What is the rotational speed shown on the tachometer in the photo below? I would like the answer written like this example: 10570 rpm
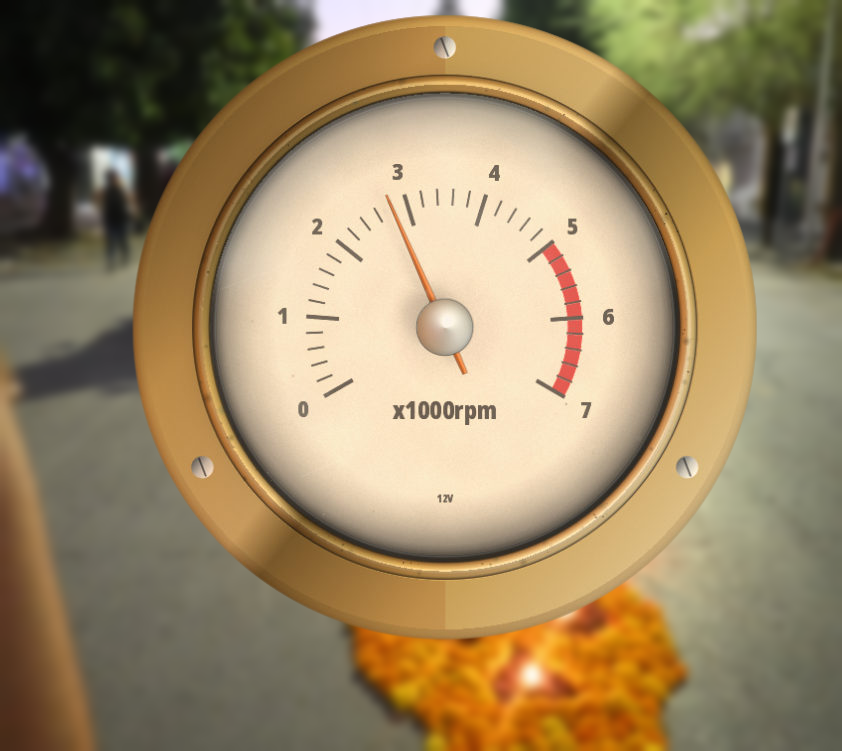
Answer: 2800 rpm
